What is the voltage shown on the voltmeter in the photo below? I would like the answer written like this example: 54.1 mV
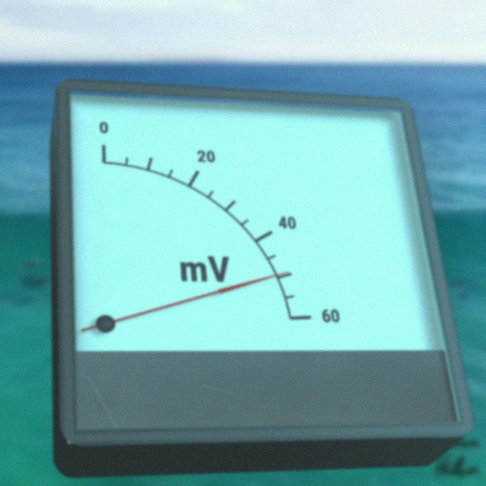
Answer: 50 mV
